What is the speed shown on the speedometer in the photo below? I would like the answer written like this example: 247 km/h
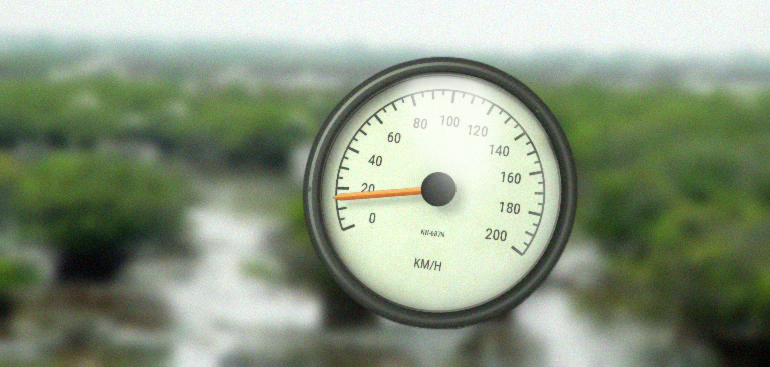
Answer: 15 km/h
